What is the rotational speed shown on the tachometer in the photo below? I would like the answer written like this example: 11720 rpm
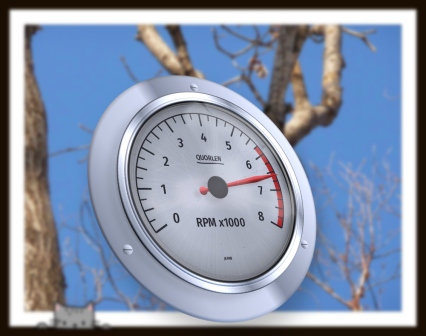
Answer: 6625 rpm
